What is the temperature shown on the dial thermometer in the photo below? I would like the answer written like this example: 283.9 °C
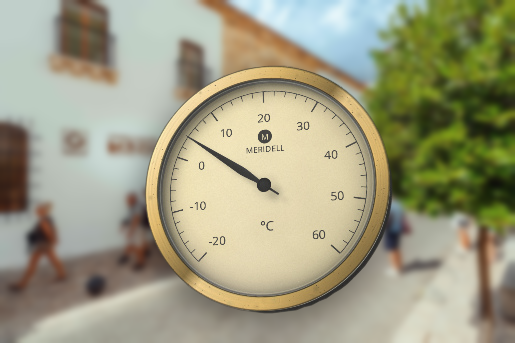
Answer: 4 °C
